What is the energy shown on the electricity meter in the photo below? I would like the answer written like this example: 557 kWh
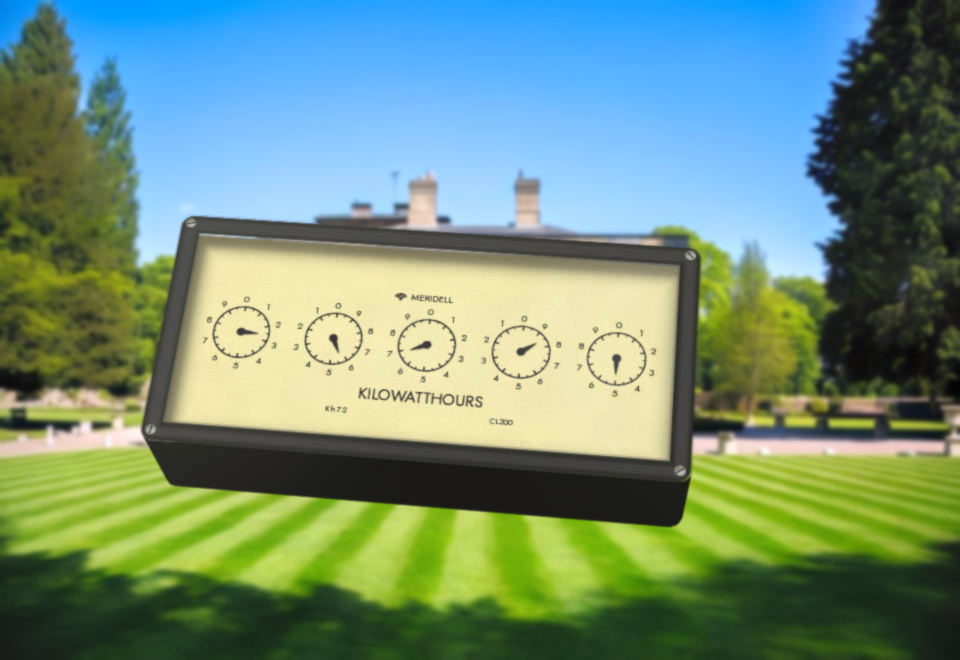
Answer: 25685 kWh
